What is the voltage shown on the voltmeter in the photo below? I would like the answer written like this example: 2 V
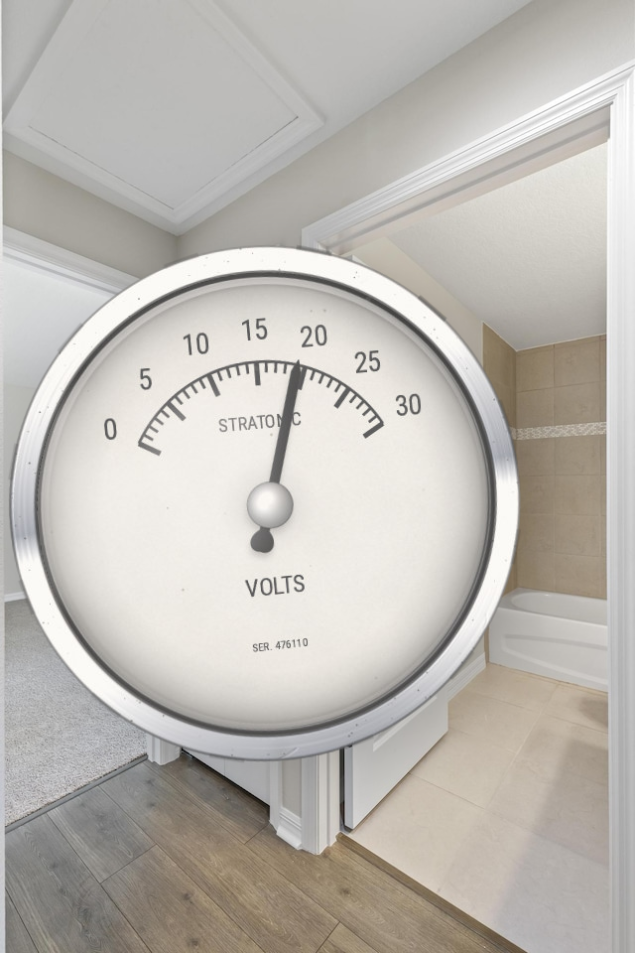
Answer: 19 V
